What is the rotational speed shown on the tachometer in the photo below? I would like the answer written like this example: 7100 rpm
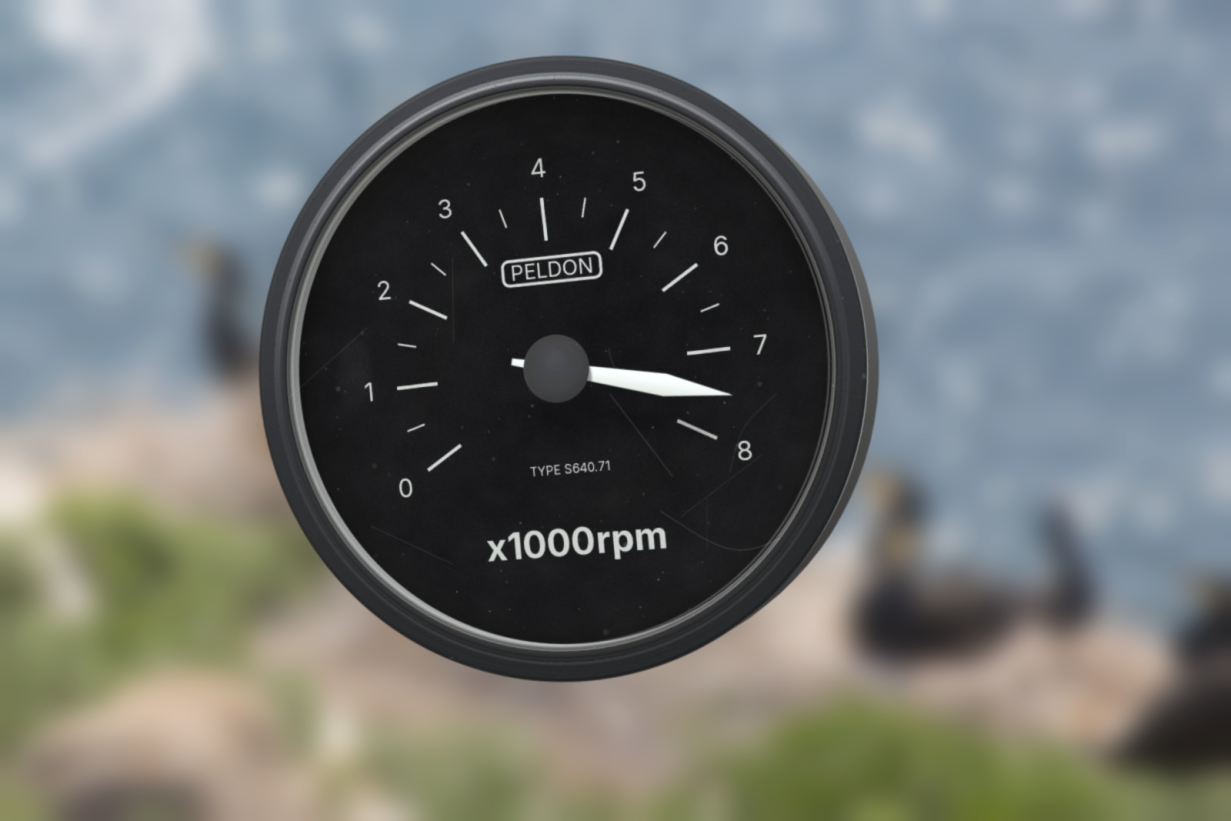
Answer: 7500 rpm
